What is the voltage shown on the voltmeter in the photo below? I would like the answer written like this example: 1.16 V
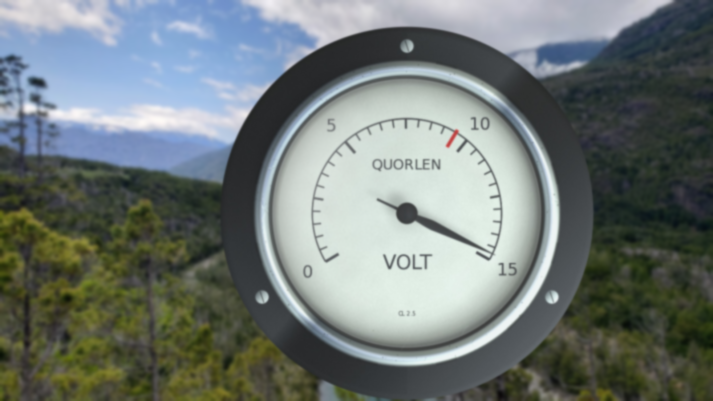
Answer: 14.75 V
